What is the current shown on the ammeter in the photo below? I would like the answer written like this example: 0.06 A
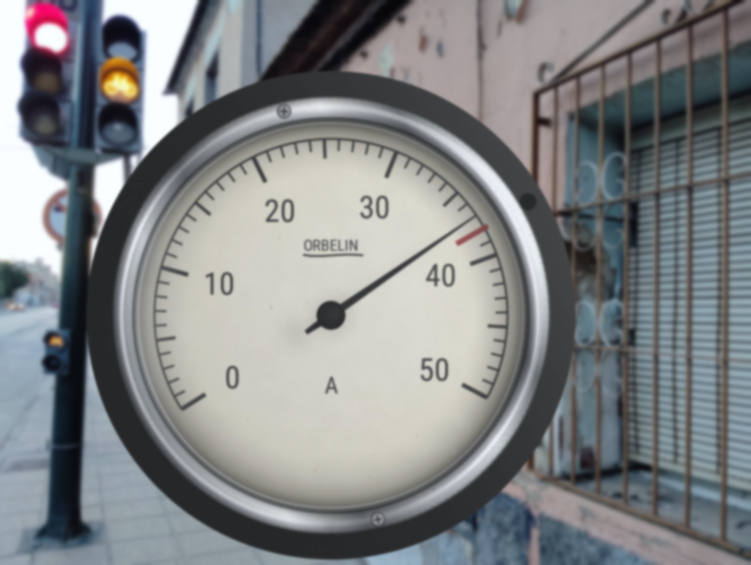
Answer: 37 A
